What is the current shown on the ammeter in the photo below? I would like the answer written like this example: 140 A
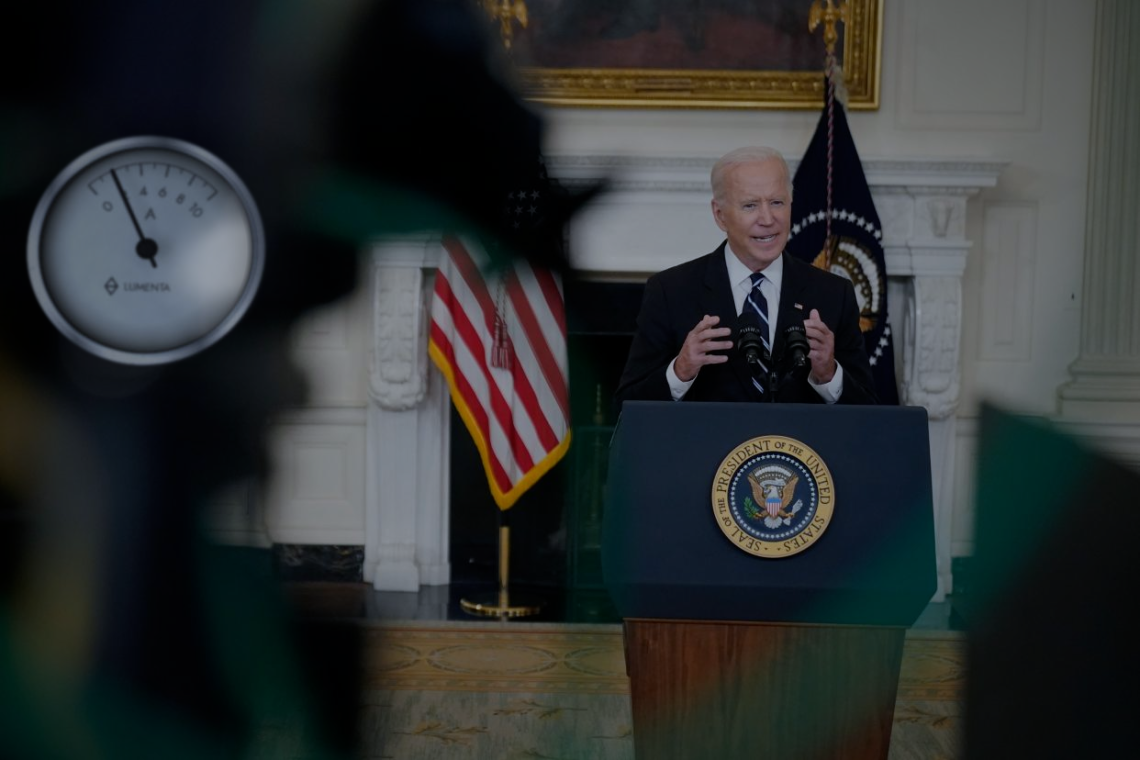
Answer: 2 A
